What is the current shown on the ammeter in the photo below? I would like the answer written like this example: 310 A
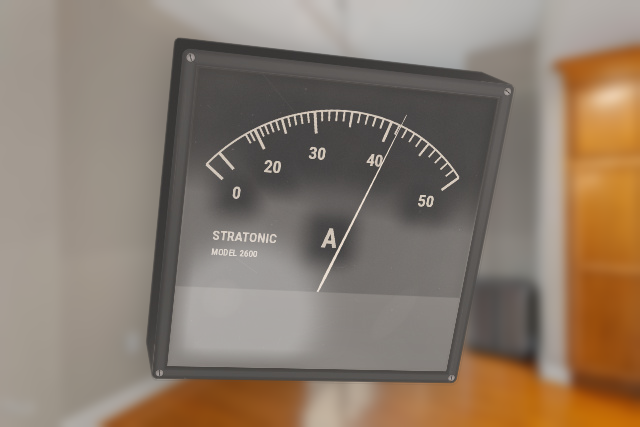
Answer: 41 A
